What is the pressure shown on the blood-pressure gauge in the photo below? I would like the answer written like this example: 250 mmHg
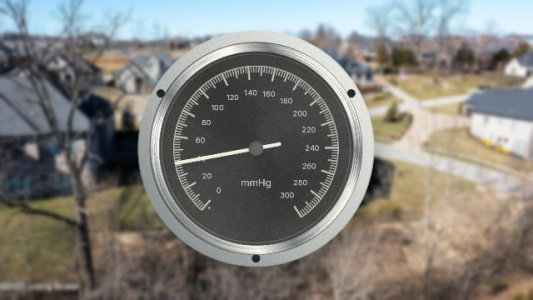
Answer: 40 mmHg
